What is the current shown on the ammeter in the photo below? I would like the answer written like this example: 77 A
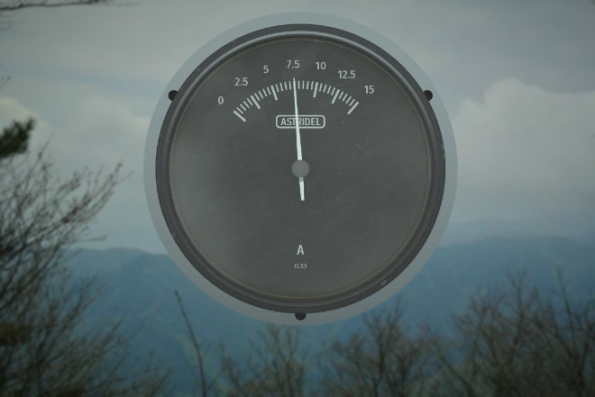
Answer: 7.5 A
